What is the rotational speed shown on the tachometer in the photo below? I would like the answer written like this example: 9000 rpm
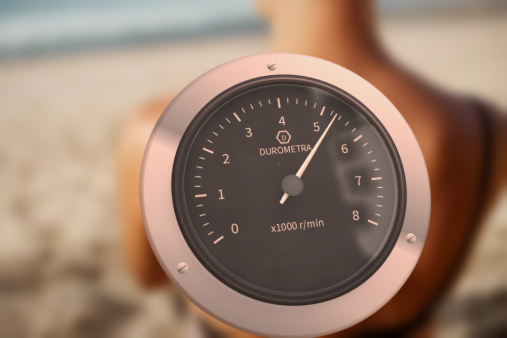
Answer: 5300 rpm
